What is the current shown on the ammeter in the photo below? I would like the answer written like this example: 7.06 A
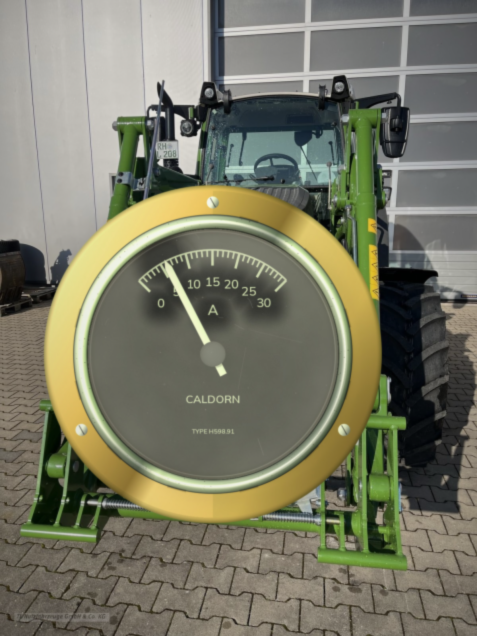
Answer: 6 A
